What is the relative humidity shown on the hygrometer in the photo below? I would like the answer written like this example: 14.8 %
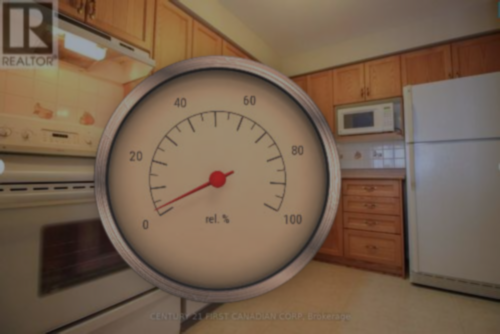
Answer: 2.5 %
